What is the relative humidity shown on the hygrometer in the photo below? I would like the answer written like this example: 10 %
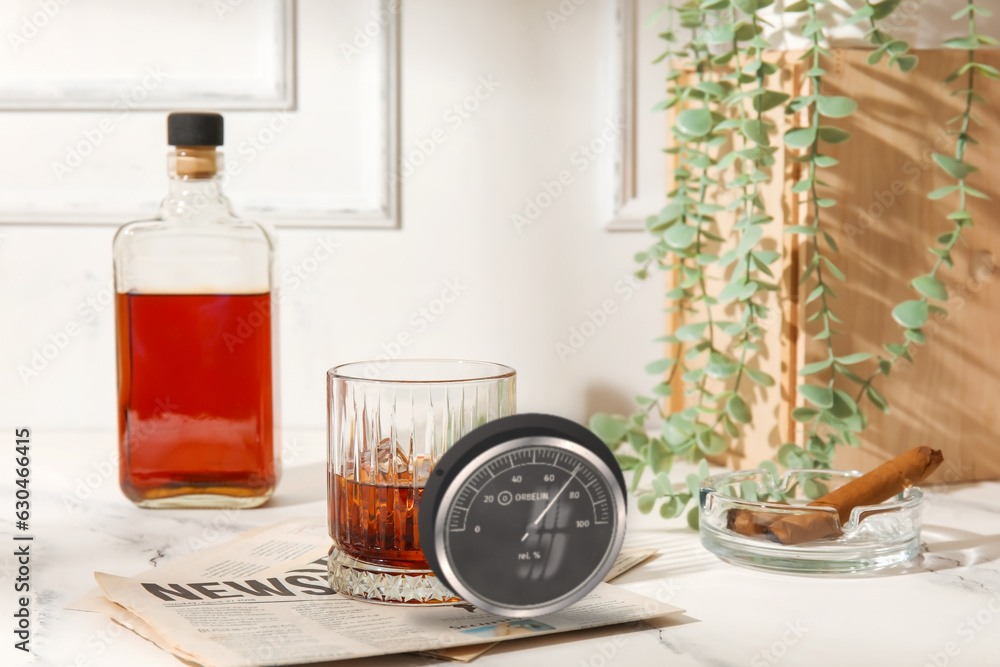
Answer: 70 %
